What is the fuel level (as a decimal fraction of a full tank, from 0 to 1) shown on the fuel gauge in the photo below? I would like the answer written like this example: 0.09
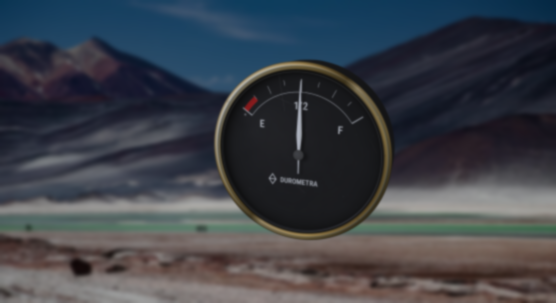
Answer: 0.5
